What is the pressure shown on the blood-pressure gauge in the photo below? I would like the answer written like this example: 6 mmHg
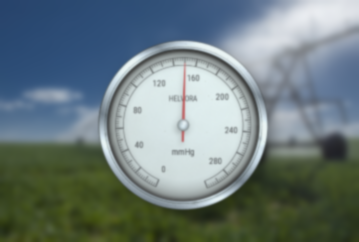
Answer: 150 mmHg
